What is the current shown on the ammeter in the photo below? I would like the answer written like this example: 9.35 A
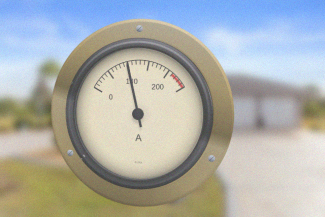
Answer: 100 A
